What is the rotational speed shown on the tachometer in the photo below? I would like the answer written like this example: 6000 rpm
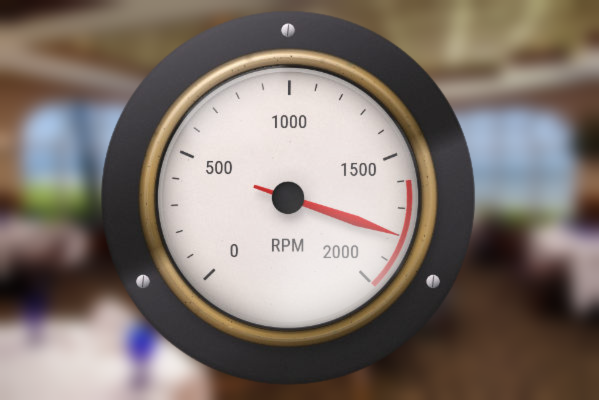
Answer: 1800 rpm
